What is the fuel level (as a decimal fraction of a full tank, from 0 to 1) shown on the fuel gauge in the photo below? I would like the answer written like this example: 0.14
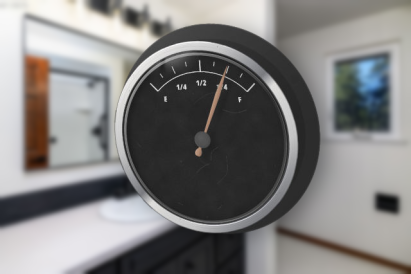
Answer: 0.75
